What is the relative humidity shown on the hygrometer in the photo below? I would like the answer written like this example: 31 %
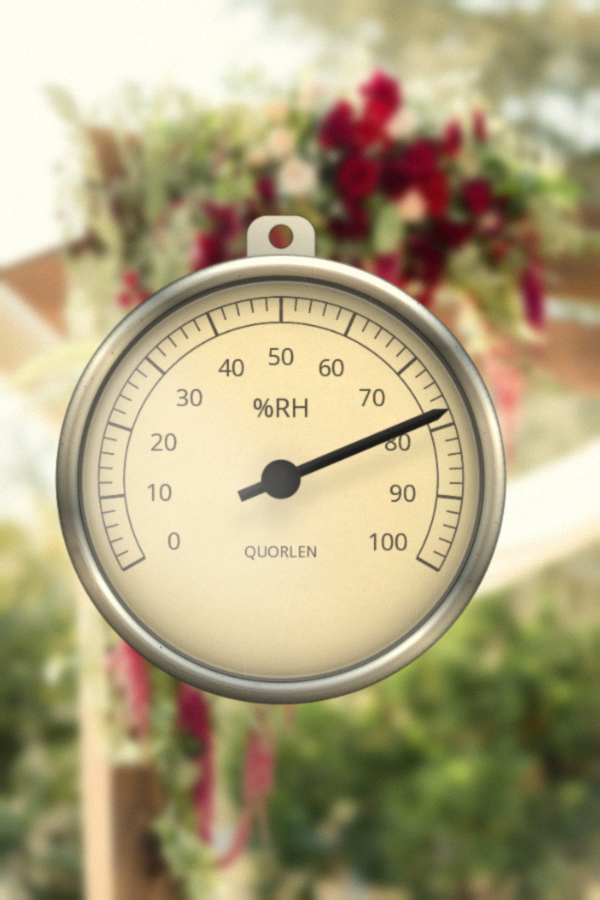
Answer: 78 %
